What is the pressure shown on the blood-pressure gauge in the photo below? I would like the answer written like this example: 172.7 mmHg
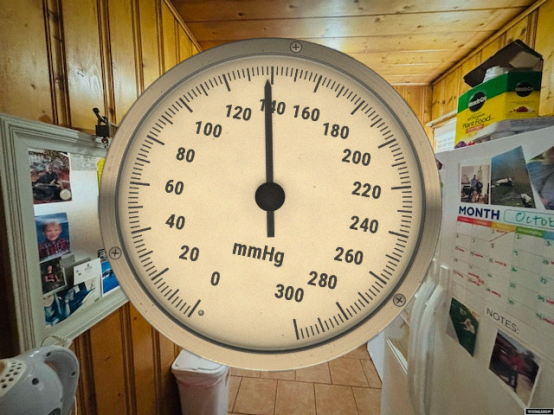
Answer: 138 mmHg
